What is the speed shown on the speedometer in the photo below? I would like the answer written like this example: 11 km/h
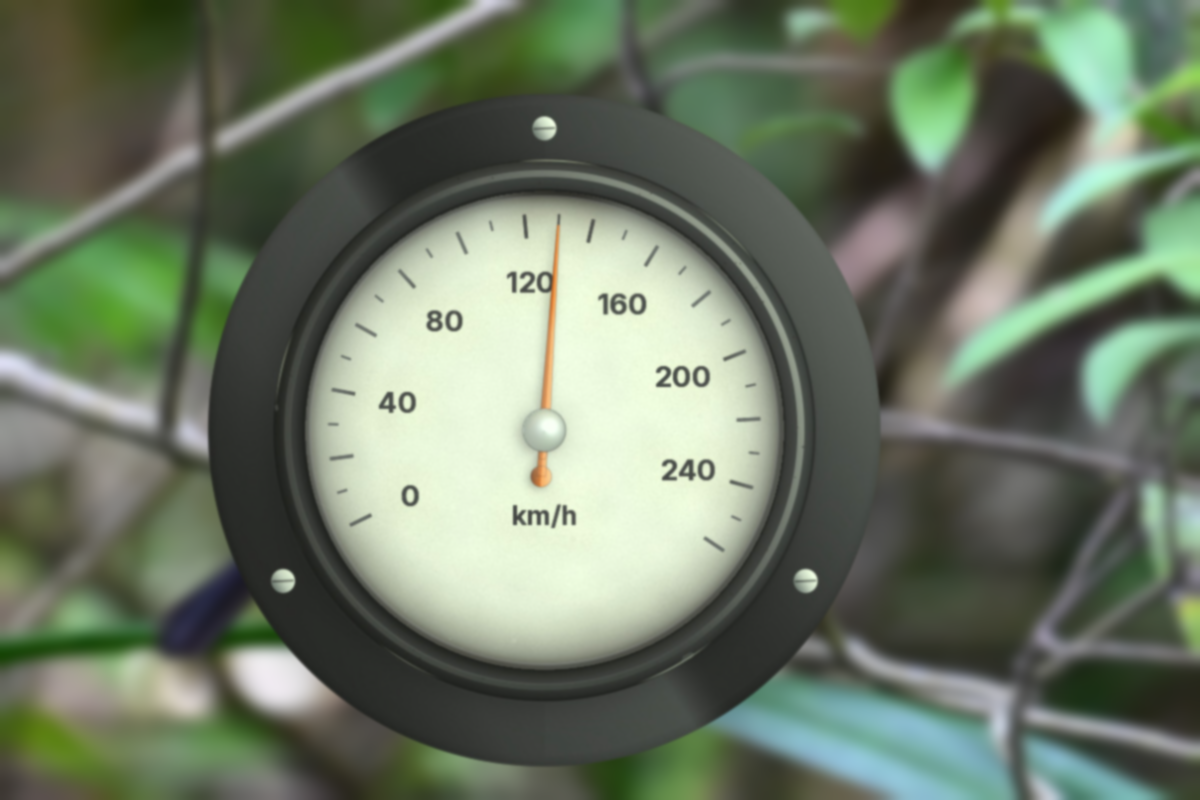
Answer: 130 km/h
